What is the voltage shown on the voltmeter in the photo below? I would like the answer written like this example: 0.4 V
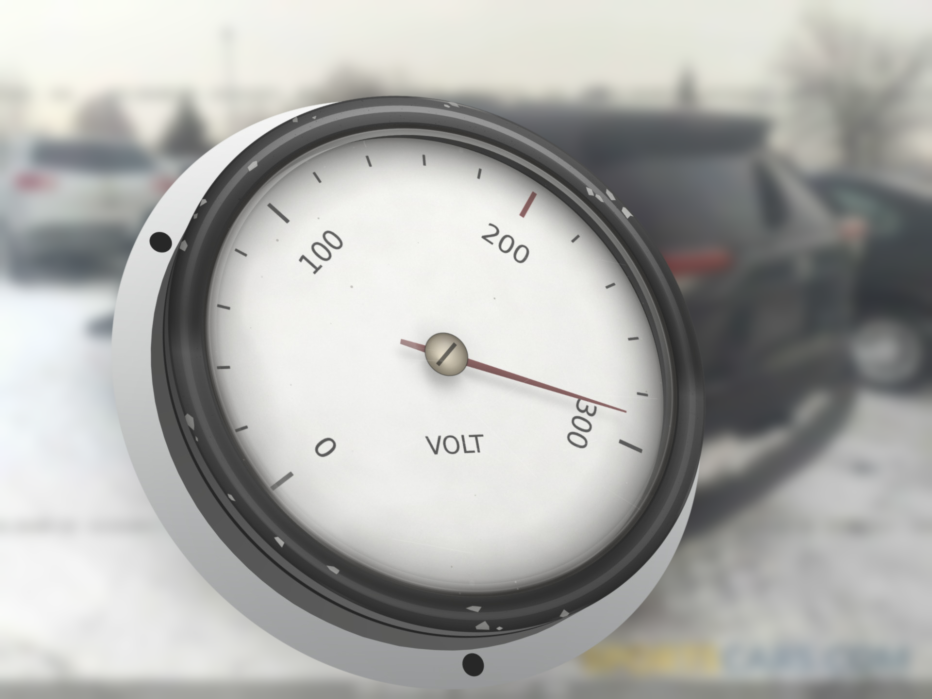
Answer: 290 V
